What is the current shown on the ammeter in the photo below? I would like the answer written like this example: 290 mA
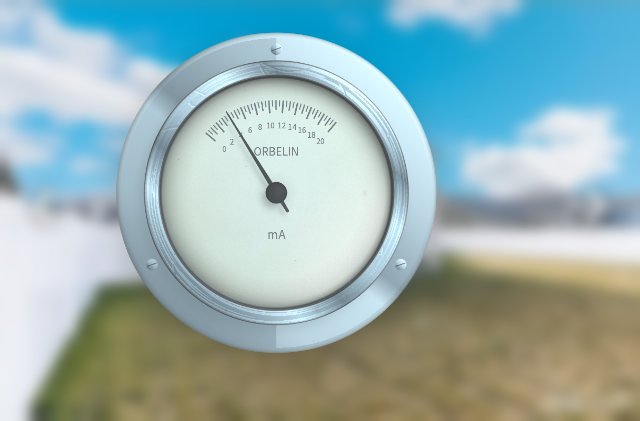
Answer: 4 mA
